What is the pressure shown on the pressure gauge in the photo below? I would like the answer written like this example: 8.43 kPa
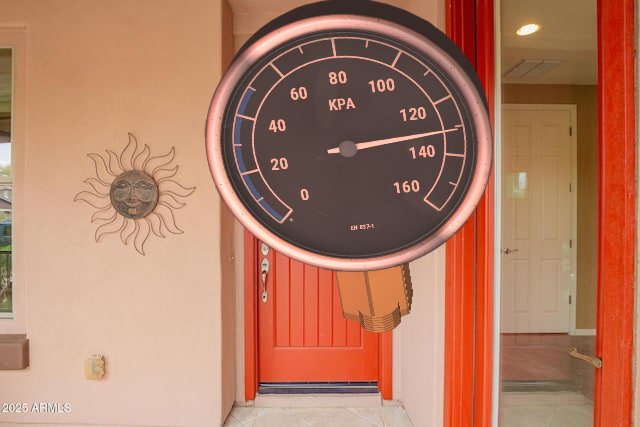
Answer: 130 kPa
